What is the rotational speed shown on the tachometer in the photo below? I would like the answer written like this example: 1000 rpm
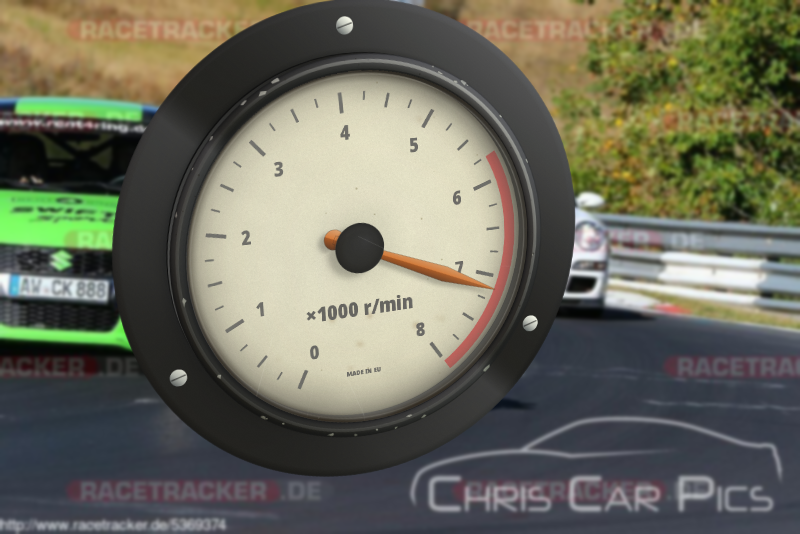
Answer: 7125 rpm
